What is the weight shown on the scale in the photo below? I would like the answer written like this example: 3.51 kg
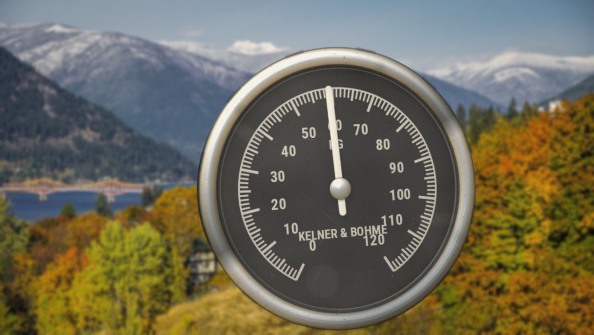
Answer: 59 kg
